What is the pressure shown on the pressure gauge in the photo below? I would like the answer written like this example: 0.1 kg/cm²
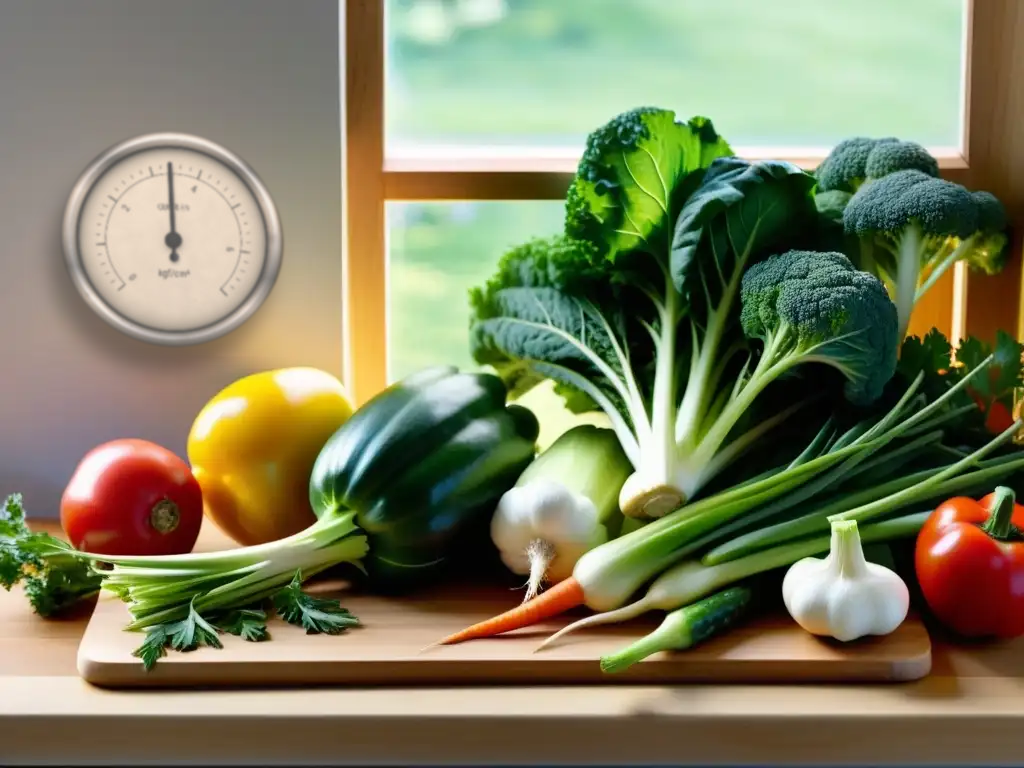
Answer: 3.4 kg/cm²
